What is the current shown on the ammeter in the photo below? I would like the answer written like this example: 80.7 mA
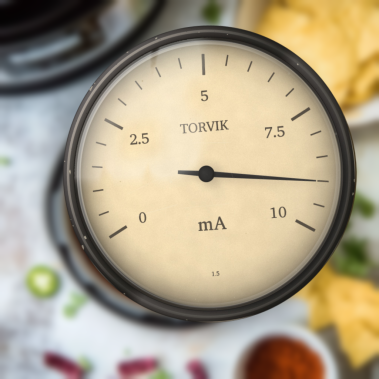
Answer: 9 mA
